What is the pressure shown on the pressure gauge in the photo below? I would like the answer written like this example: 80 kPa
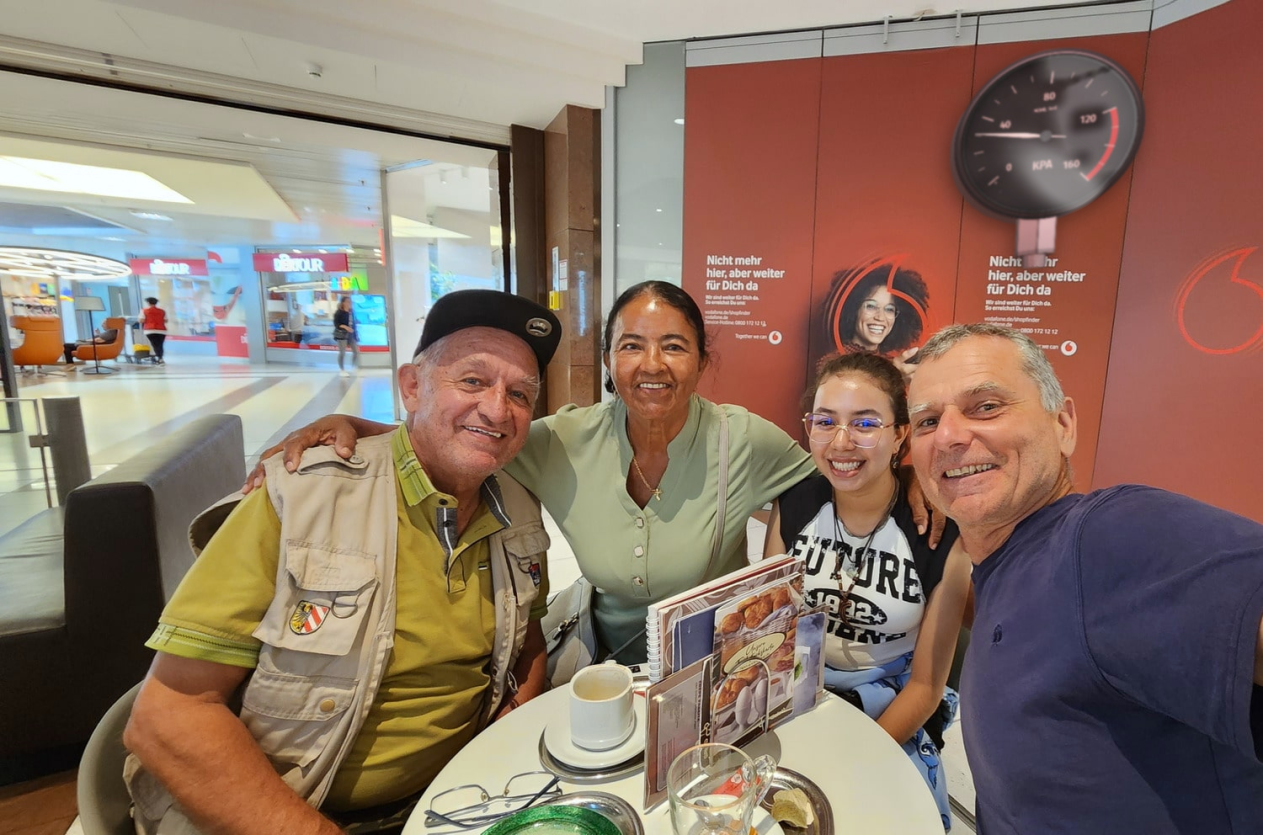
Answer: 30 kPa
